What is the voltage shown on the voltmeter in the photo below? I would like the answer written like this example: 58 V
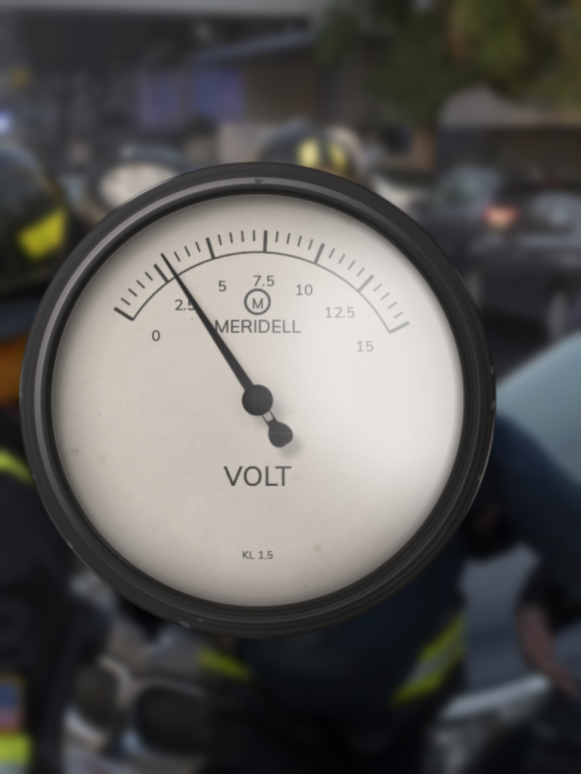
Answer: 3 V
